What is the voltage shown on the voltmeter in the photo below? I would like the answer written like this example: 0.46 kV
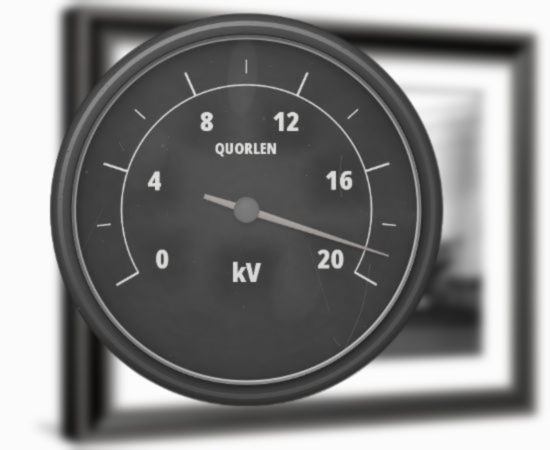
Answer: 19 kV
